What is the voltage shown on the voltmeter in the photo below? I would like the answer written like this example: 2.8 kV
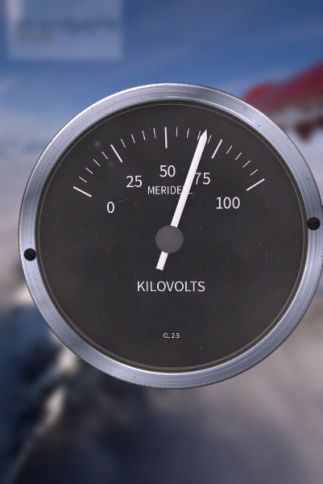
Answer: 67.5 kV
